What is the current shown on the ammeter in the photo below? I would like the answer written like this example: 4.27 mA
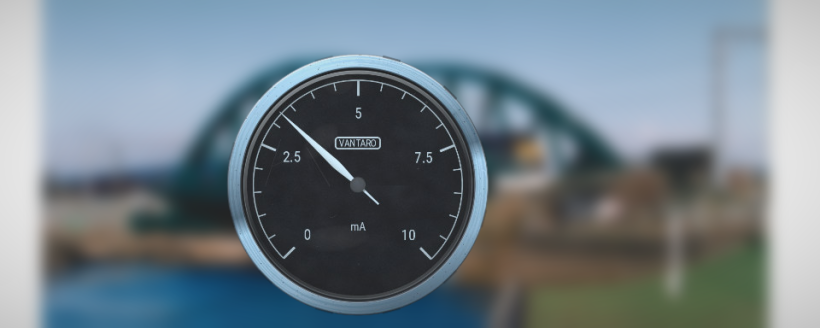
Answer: 3.25 mA
